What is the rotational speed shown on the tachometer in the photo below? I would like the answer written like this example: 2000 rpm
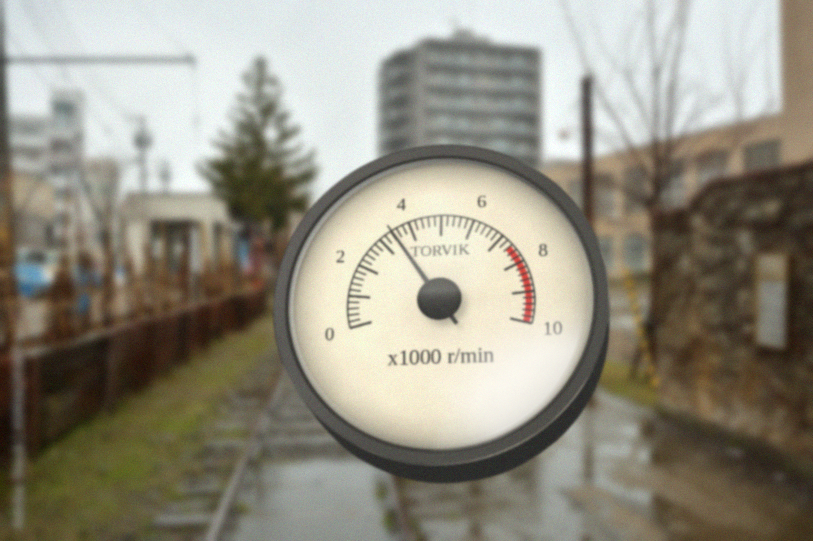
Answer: 3400 rpm
